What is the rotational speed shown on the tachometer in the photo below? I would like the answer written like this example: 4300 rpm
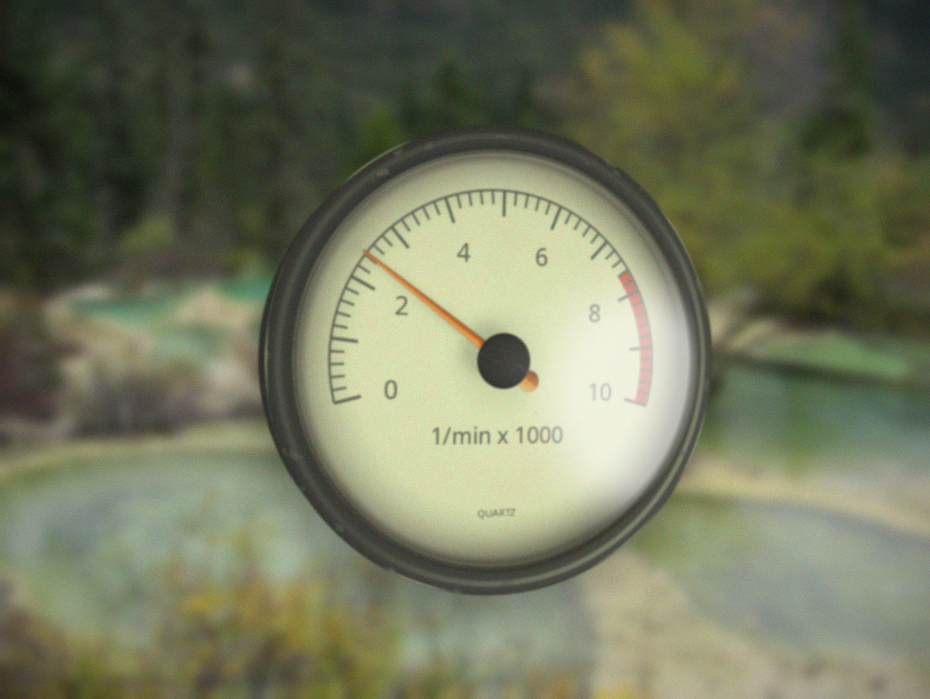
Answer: 2400 rpm
